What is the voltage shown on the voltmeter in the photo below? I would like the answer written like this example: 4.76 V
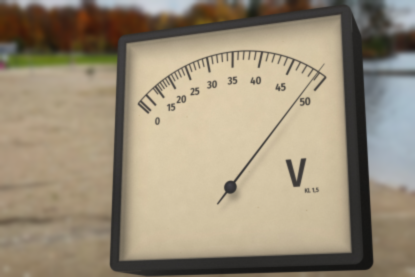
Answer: 49 V
